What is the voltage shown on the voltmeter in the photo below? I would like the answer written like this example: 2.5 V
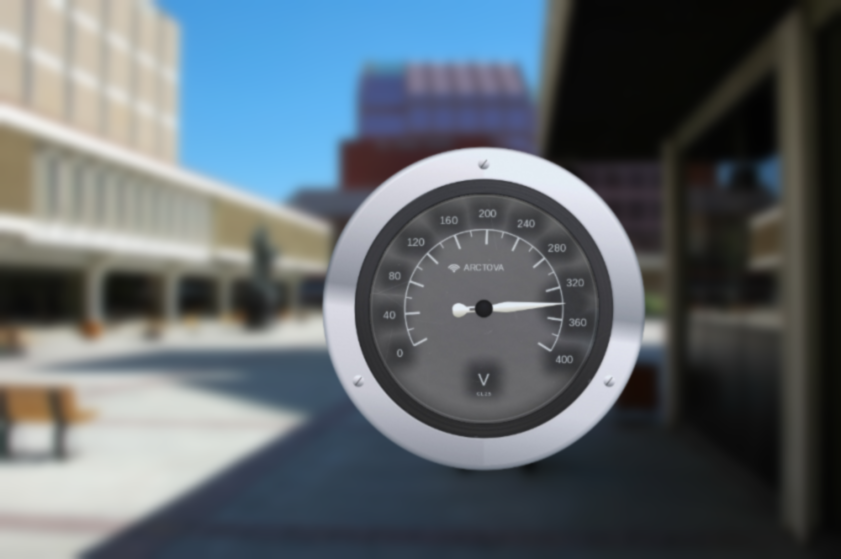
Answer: 340 V
